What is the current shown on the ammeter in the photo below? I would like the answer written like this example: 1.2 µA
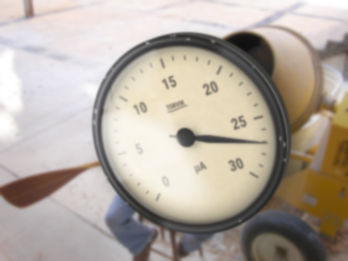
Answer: 27 µA
